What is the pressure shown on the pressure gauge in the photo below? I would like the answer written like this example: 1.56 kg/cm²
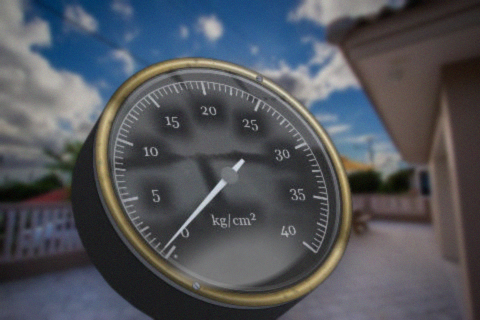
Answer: 0.5 kg/cm²
